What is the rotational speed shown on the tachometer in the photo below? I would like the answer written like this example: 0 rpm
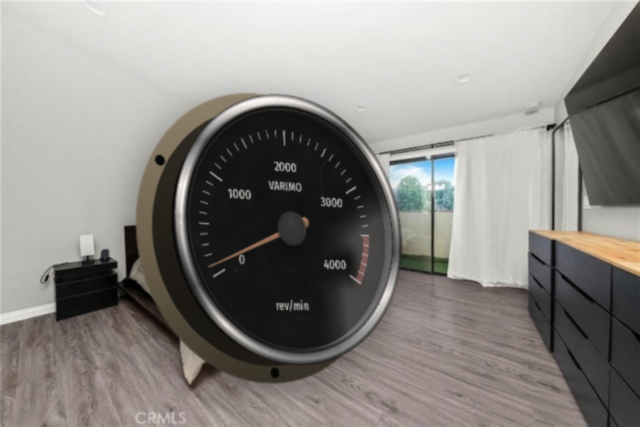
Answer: 100 rpm
